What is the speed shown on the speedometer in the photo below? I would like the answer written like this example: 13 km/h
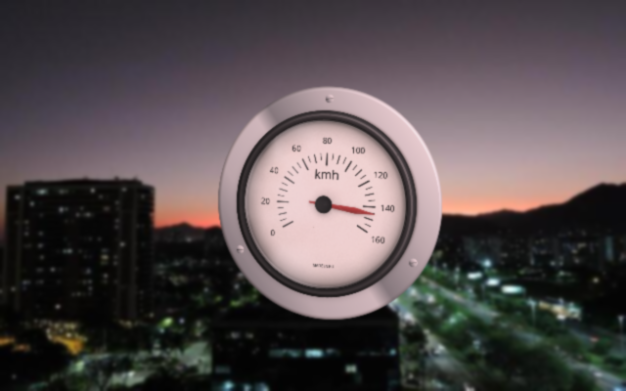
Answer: 145 km/h
